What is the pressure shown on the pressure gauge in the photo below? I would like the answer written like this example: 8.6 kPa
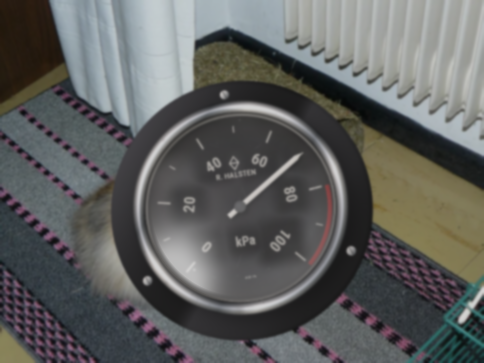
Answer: 70 kPa
